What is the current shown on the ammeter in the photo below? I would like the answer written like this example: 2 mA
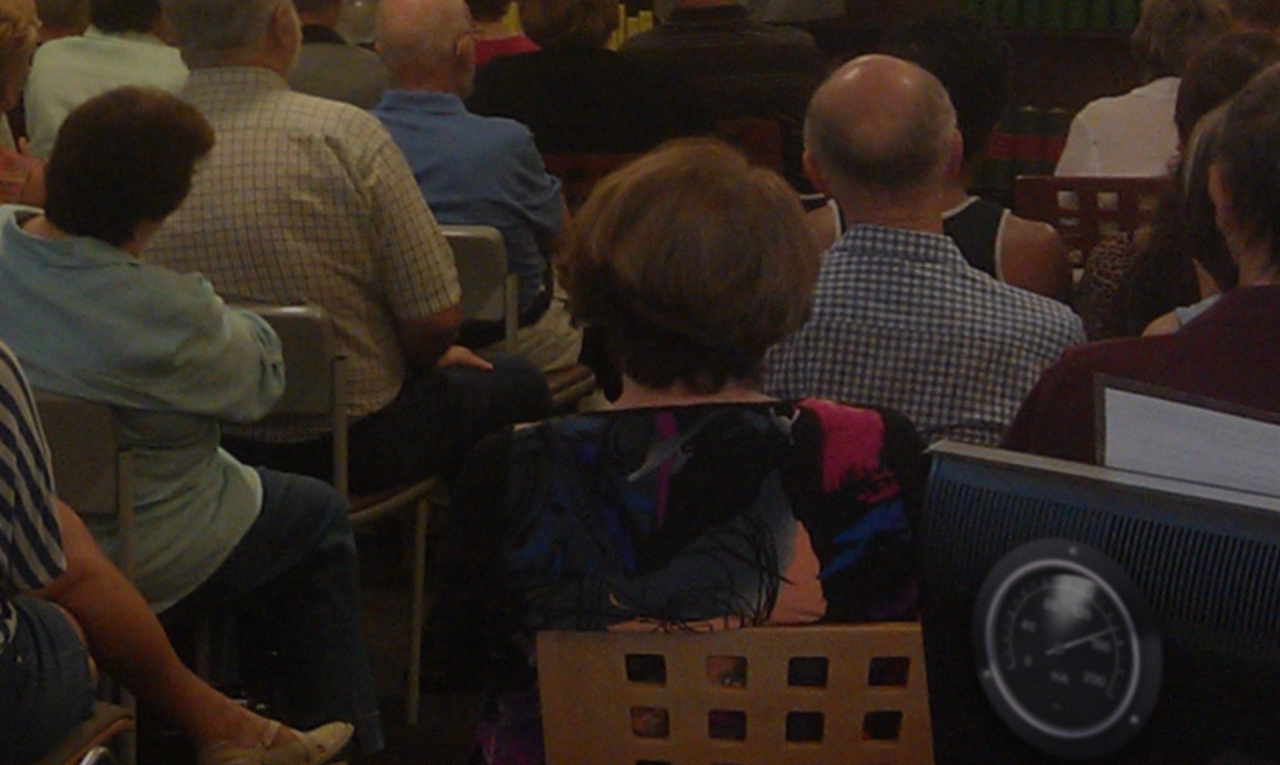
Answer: 150 mA
